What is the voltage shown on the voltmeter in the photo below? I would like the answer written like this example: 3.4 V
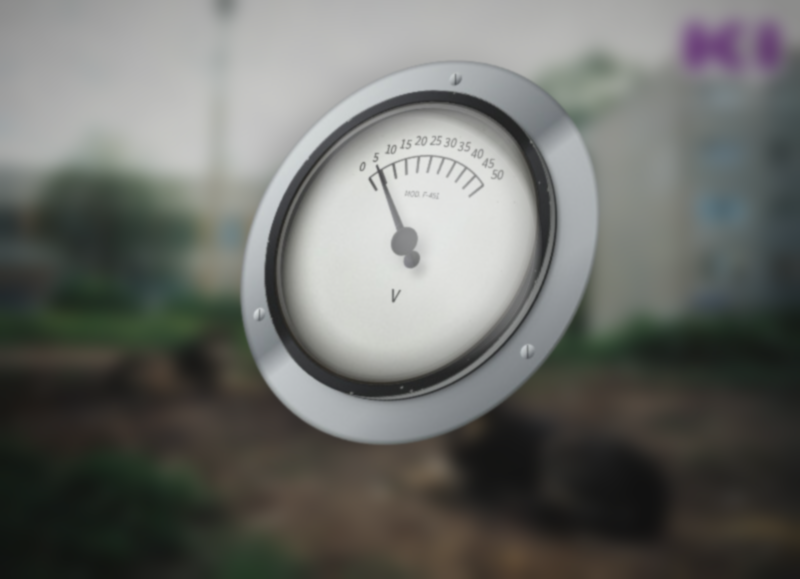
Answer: 5 V
